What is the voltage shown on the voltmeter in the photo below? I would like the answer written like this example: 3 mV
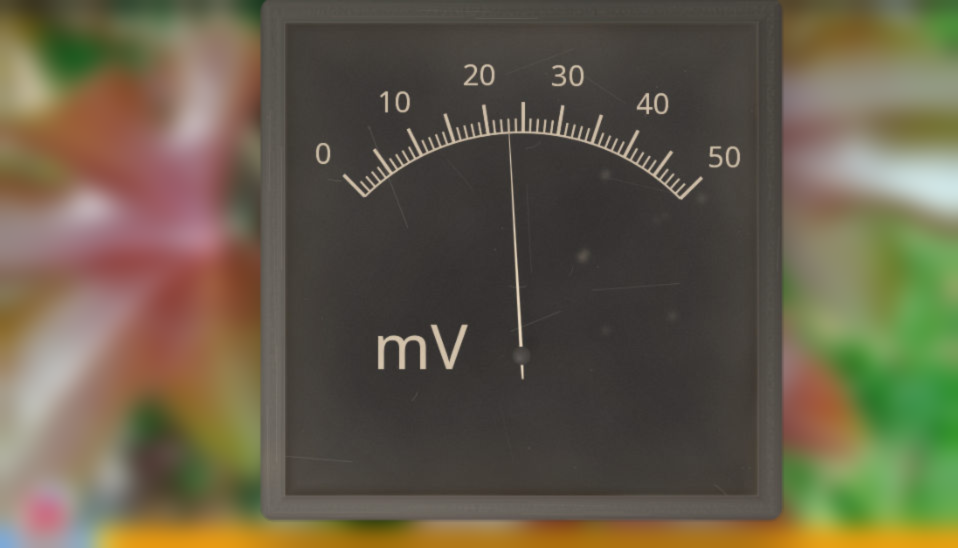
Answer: 23 mV
